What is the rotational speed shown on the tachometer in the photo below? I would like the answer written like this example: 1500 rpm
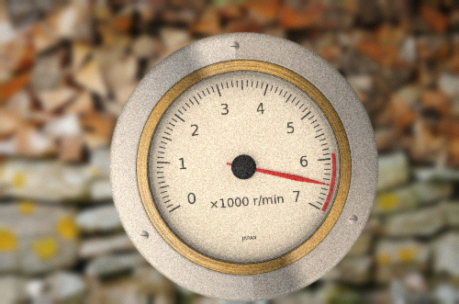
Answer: 6500 rpm
